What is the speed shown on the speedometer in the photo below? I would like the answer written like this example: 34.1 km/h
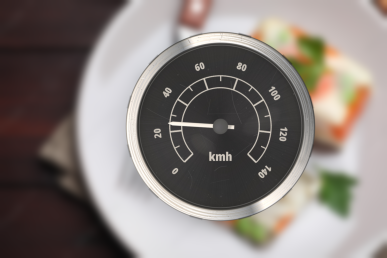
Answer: 25 km/h
